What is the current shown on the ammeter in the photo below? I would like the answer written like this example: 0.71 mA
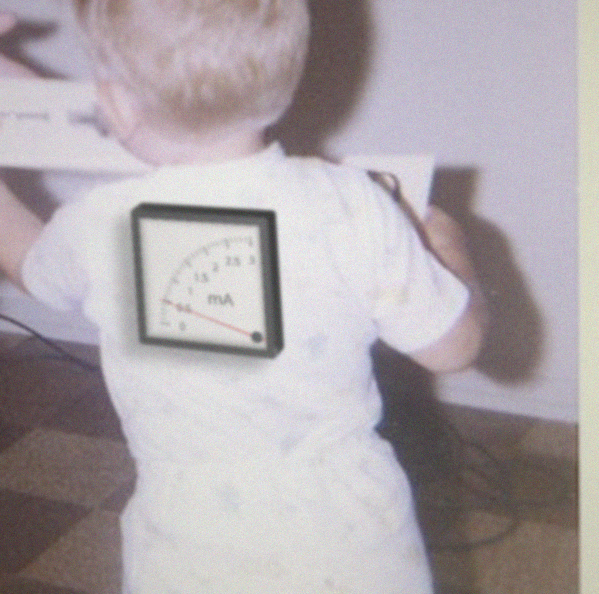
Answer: 0.5 mA
